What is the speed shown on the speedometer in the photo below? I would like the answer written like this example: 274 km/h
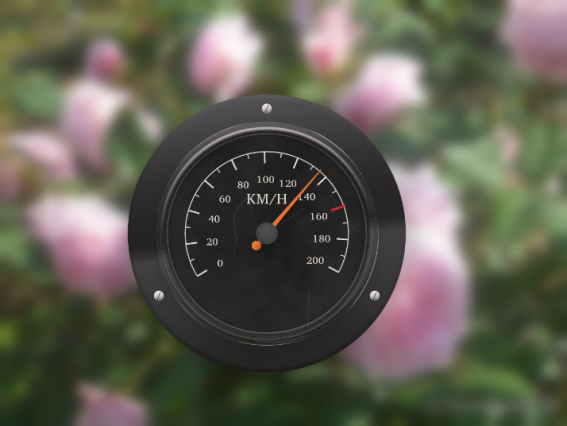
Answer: 135 km/h
